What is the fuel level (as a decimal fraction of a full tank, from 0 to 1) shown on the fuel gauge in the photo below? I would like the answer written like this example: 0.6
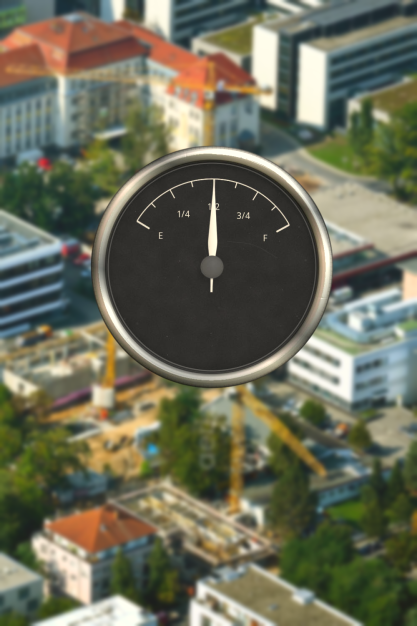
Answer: 0.5
